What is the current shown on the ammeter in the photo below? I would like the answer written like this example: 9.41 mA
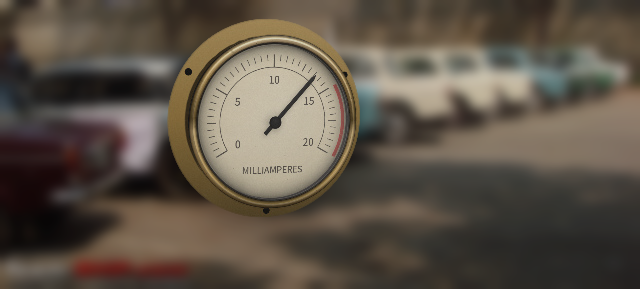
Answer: 13.5 mA
